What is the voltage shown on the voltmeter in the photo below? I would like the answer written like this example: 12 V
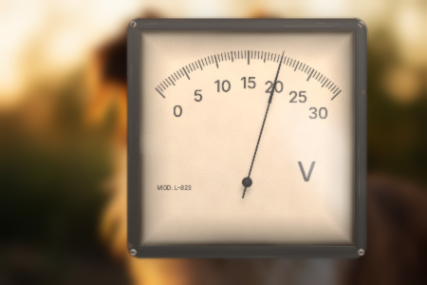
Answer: 20 V
